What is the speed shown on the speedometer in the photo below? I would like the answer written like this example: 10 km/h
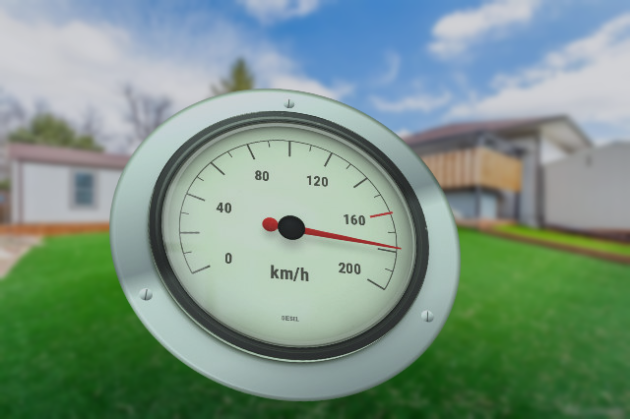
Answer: 180 km/h
